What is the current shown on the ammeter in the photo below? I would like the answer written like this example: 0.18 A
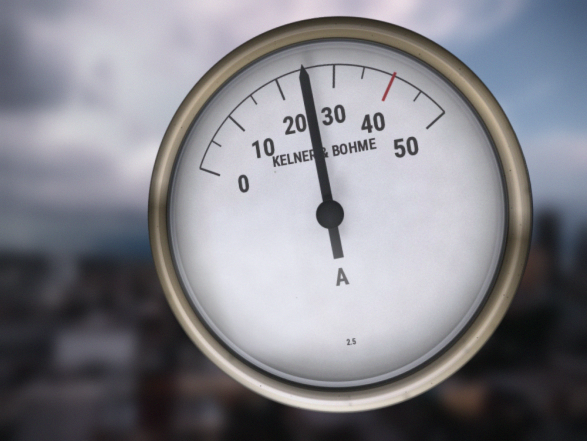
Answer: 25 A
